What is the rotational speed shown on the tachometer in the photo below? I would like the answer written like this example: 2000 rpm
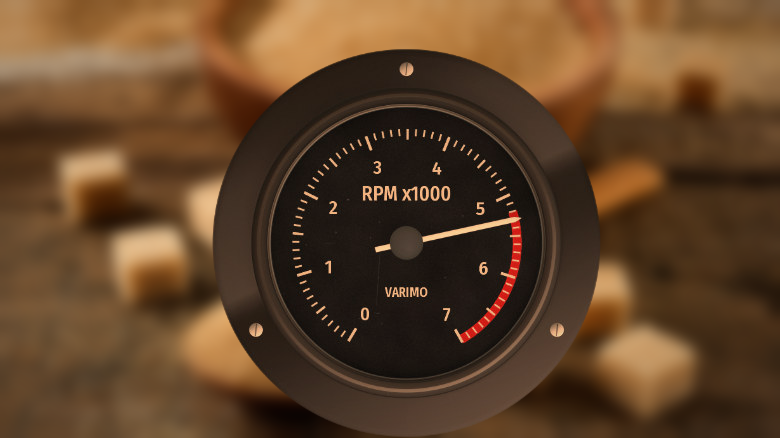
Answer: 5300 rpm
